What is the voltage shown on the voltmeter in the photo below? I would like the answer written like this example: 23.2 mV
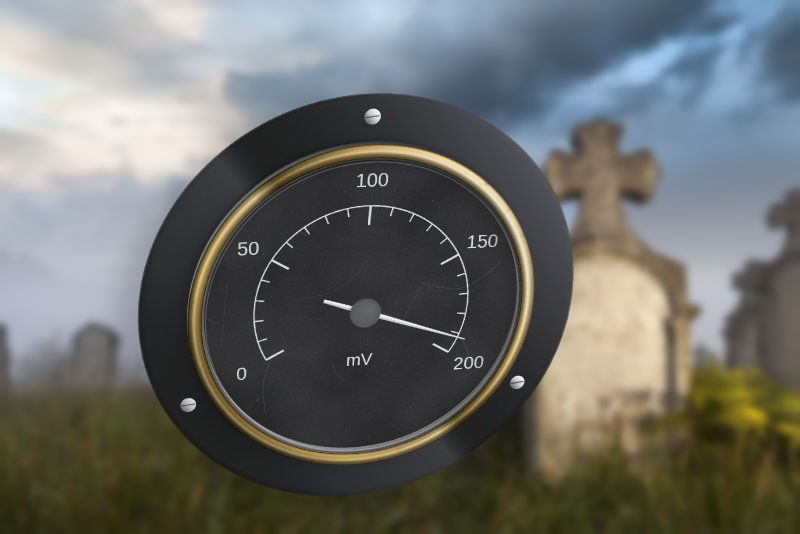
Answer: 190 mV
